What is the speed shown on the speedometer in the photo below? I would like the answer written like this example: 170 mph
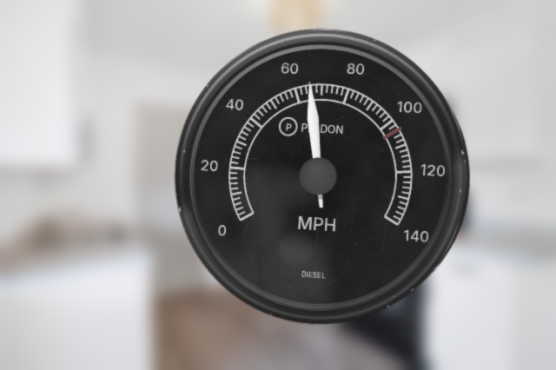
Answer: 66 mph
